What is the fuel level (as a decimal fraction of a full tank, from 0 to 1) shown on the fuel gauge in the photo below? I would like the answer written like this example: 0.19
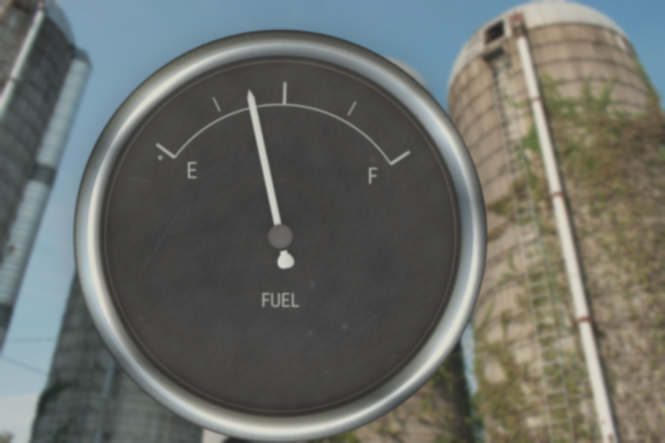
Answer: 0.375
